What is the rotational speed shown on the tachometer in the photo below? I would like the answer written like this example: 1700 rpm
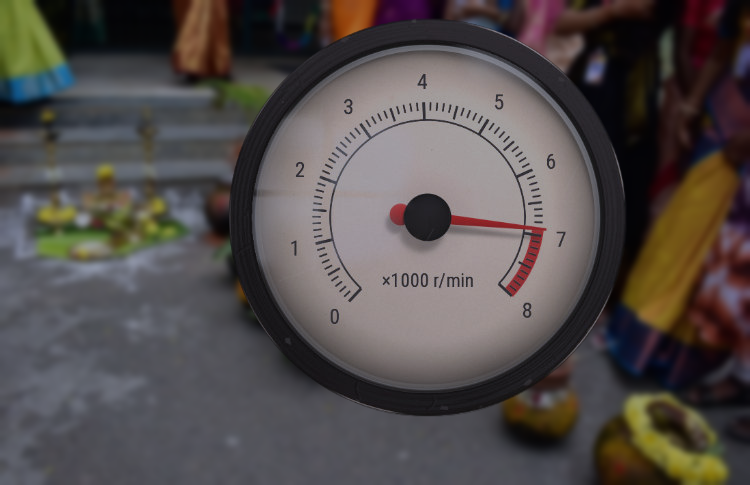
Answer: 6900 rpm
